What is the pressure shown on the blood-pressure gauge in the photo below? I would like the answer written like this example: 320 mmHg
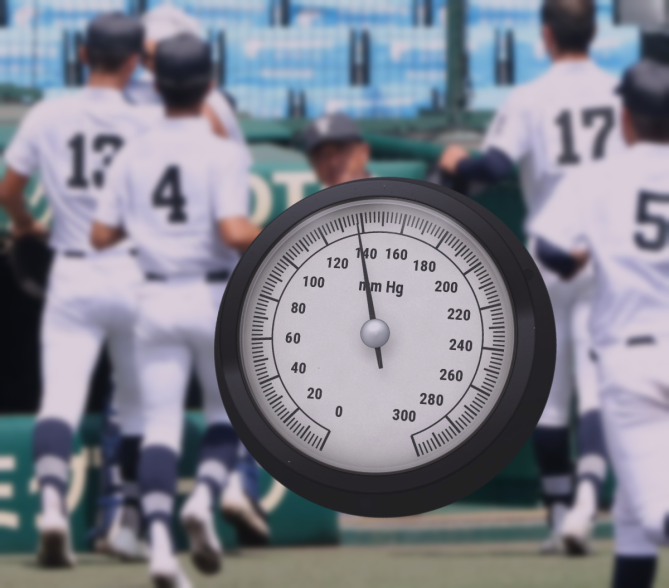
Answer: 138 mmHg
